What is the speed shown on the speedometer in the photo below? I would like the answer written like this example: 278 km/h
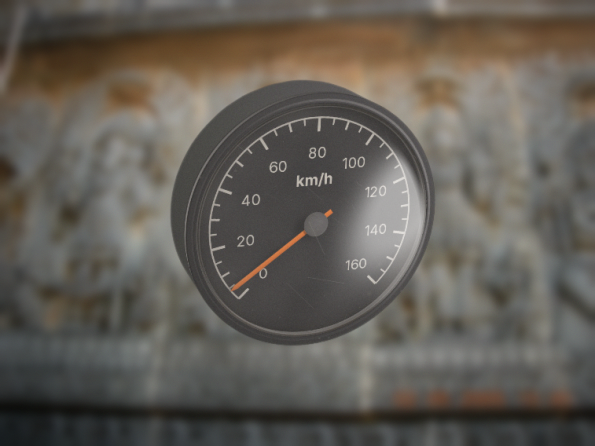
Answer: 5 km/h
